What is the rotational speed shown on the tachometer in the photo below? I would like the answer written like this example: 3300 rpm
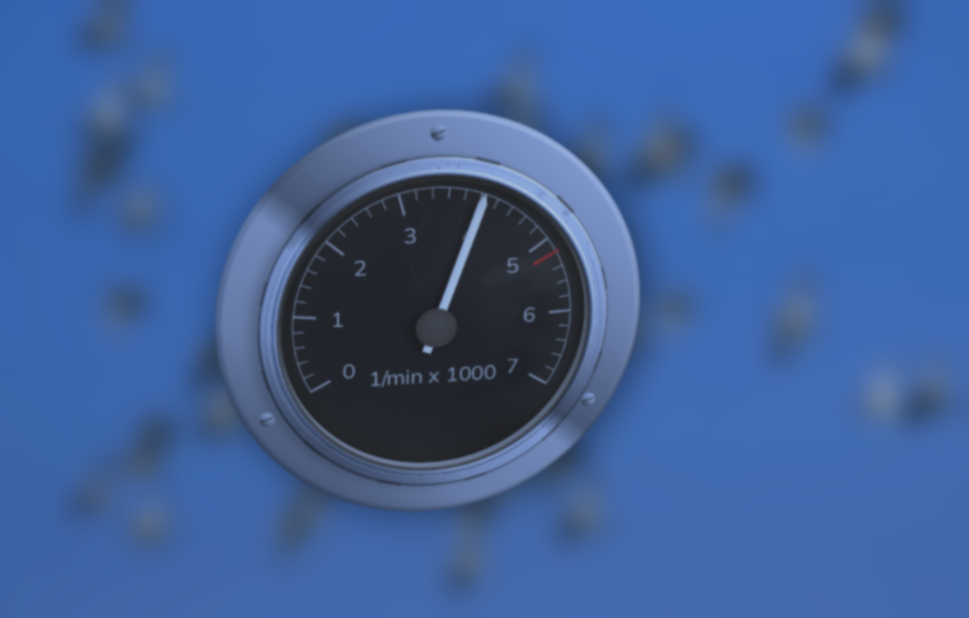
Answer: 4000 rpm
